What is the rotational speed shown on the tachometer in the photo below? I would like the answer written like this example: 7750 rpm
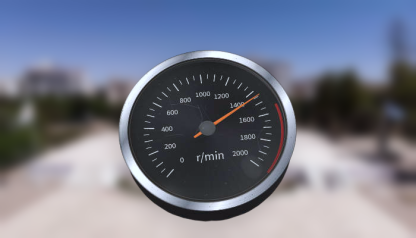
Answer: 1450 rpm
